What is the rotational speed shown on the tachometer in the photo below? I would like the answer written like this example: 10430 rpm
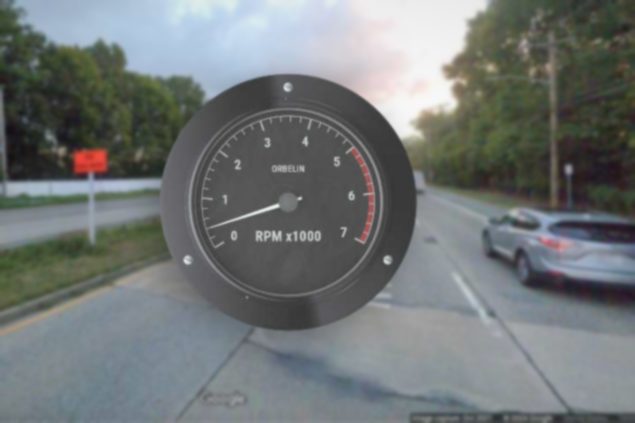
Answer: 400 rpm
